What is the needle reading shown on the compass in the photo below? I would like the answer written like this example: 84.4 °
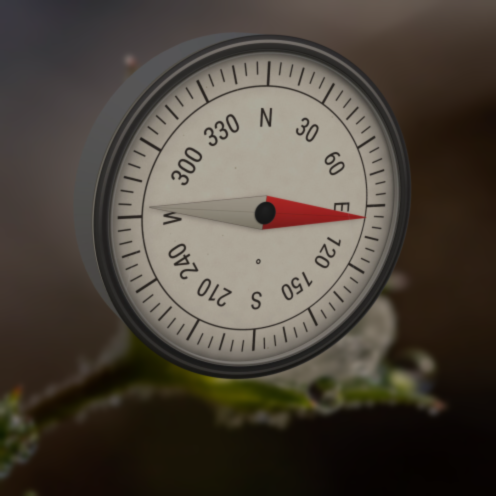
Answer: 95 °
